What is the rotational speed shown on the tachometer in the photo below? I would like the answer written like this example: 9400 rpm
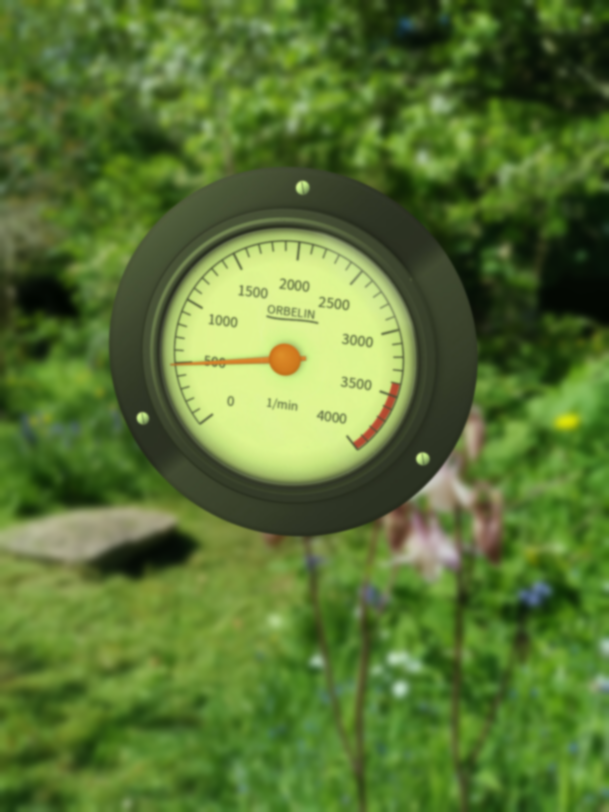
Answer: 500 rpm
